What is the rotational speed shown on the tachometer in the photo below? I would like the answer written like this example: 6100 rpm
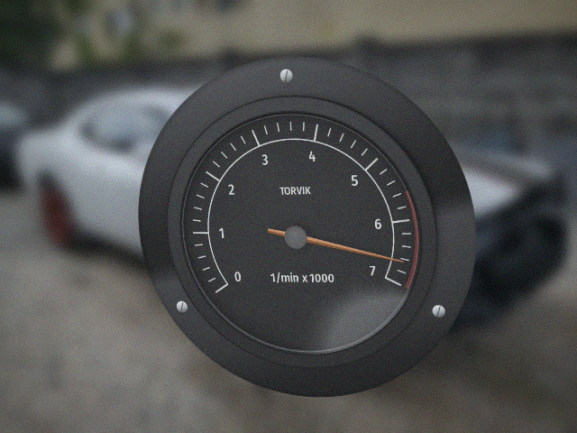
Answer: 6600 rpm
